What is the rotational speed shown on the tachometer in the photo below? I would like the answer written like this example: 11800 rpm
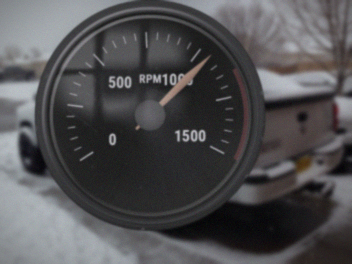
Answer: 1050 rpm
